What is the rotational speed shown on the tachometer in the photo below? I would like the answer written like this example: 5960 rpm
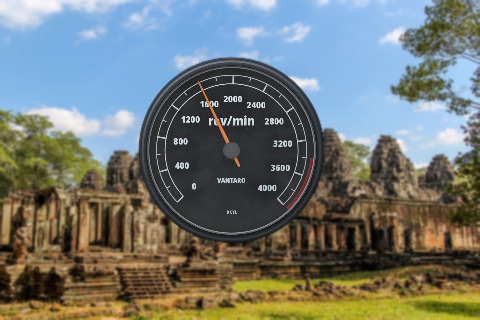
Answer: 1600 rpm
